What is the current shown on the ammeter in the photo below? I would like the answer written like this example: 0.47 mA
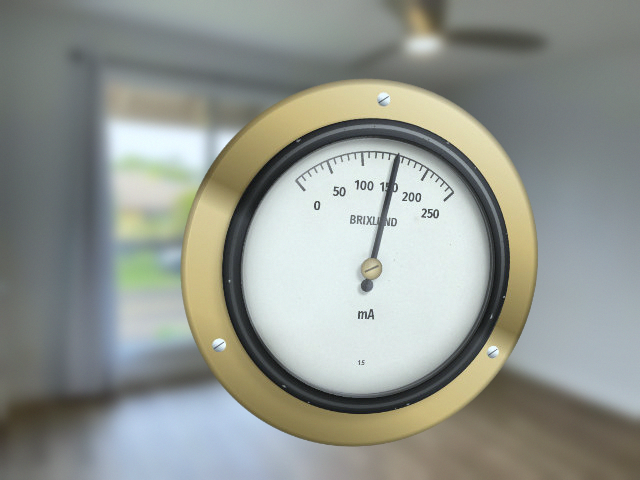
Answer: 150 mA
